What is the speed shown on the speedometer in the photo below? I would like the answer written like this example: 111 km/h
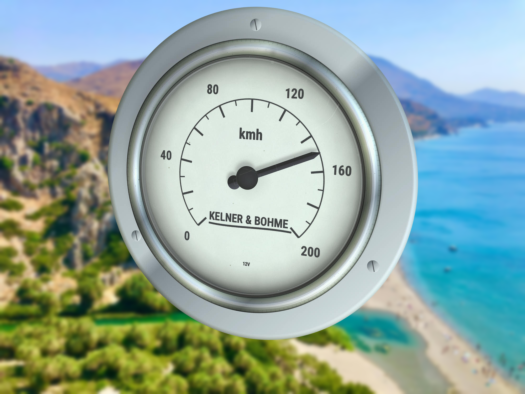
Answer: 150 km/h
